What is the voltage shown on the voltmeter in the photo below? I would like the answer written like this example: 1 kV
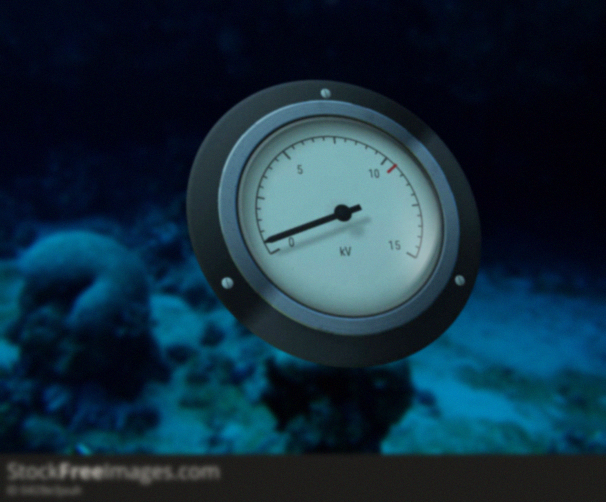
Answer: 0.5 kV
